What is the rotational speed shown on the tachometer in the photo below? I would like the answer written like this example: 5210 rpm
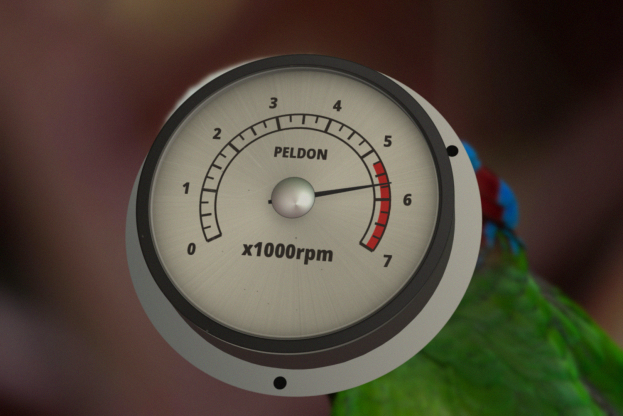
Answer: 5750 rpm
